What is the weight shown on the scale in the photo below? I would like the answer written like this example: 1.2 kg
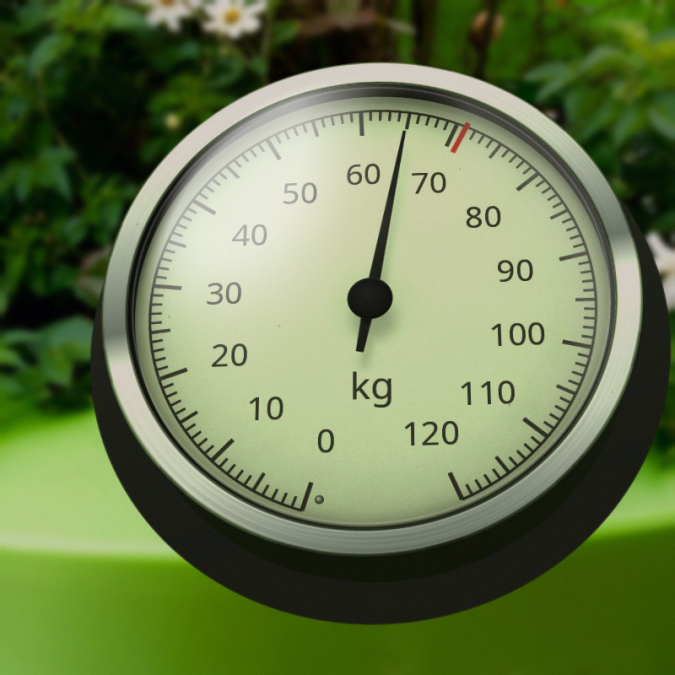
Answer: 65 kg
